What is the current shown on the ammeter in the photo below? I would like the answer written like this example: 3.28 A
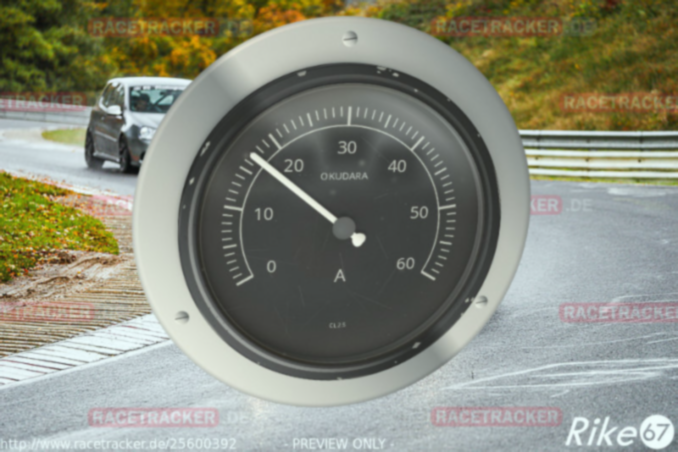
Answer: 17 A
